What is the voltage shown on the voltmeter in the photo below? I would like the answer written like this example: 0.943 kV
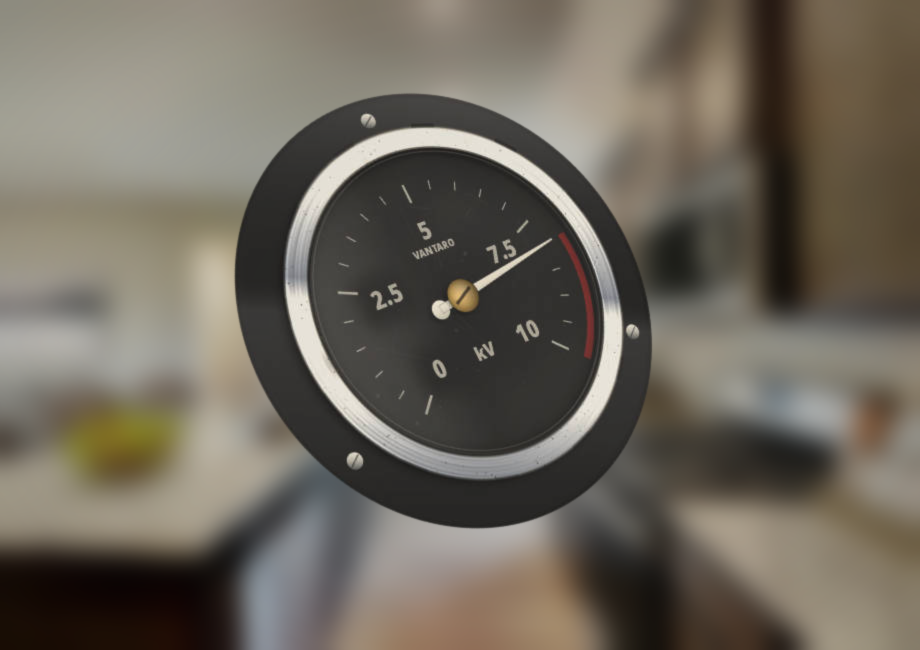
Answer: 8 kV
